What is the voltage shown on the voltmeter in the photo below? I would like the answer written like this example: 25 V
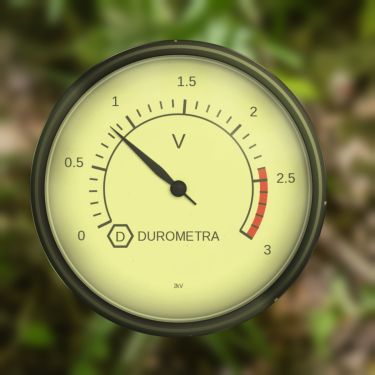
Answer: 0.85 V
